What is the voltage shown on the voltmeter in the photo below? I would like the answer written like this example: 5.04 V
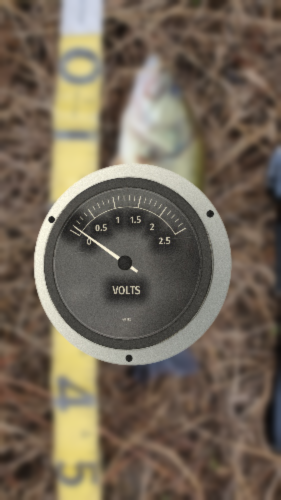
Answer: 0.1 V
